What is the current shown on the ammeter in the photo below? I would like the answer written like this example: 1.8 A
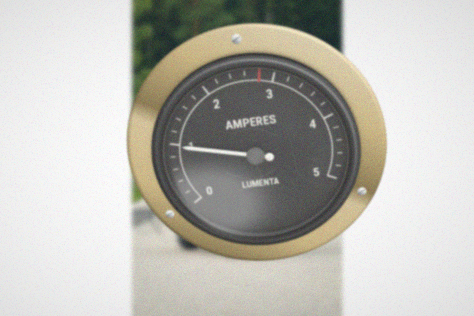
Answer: 1 A
